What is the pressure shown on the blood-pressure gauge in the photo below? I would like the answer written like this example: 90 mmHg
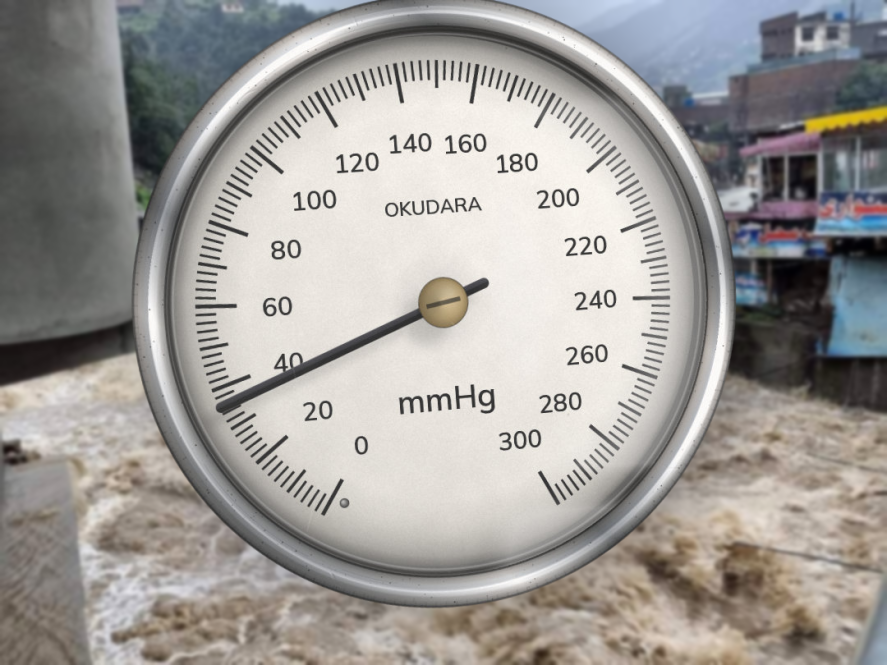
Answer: 36 mmHg
